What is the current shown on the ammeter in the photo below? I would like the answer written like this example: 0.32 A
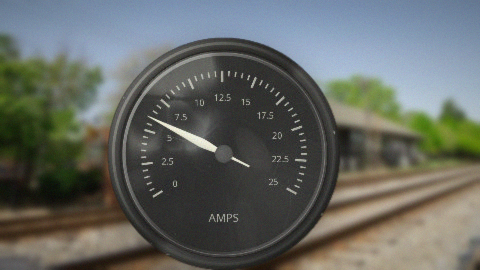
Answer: 6 A
